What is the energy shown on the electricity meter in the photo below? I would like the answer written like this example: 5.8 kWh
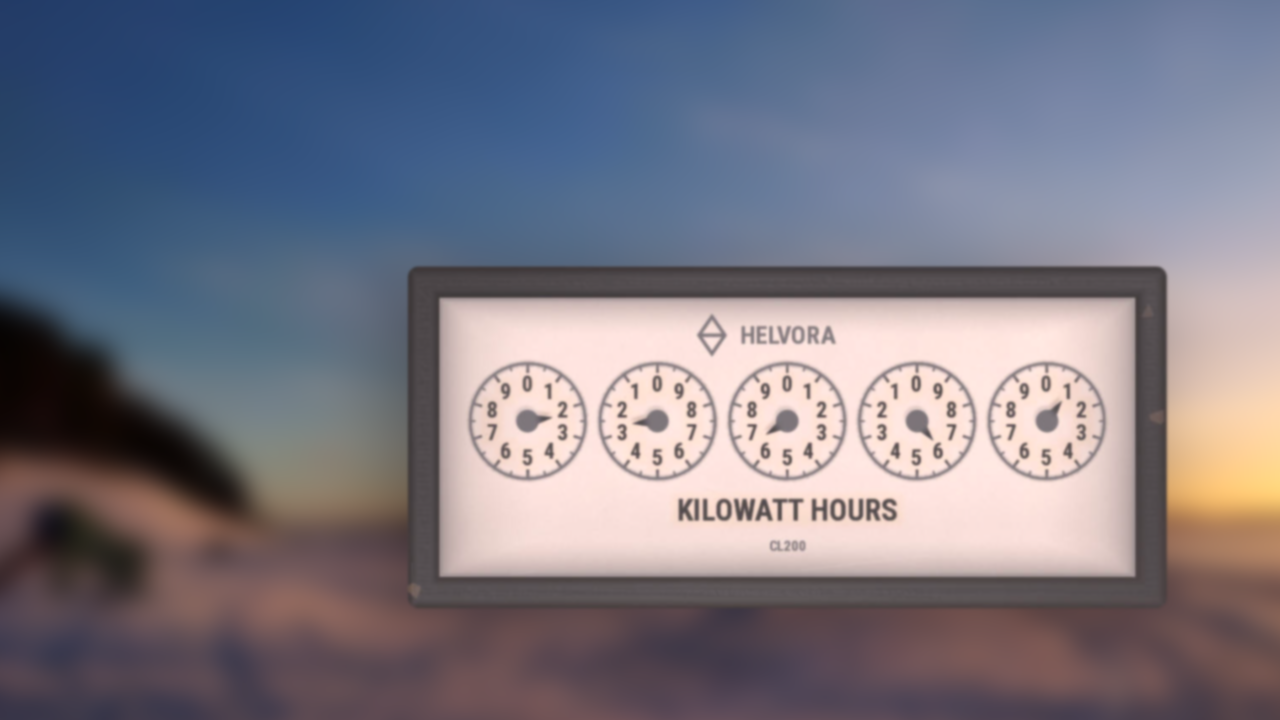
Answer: 22661 kWh
